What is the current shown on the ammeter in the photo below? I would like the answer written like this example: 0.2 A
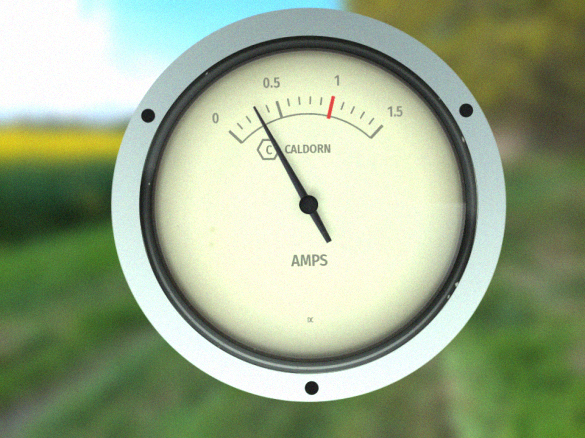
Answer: 0.3 A
